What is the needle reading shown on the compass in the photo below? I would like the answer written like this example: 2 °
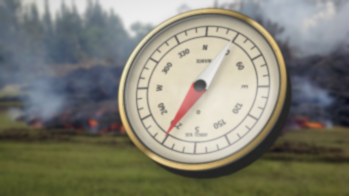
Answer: 210 °
